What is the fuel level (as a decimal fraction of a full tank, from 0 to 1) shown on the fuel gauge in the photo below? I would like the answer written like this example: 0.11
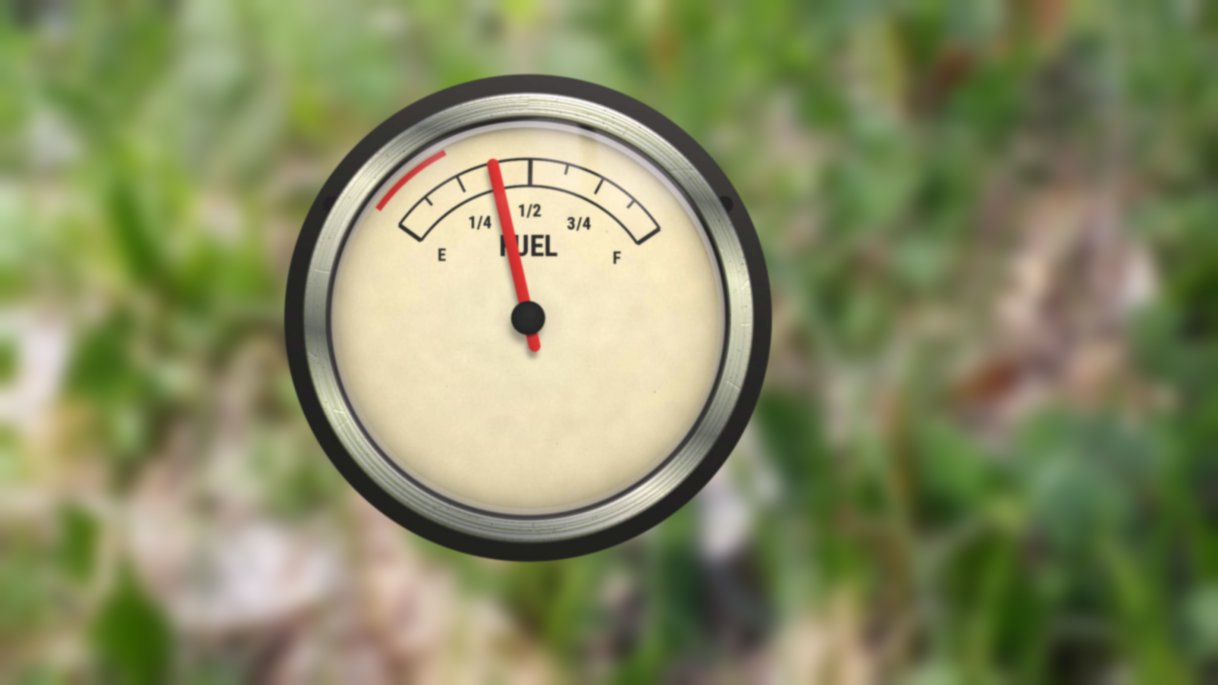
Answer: 0.375
